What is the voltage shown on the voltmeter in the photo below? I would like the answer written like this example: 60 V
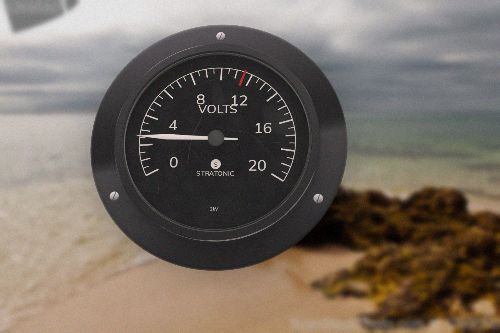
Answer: 2.5 V
